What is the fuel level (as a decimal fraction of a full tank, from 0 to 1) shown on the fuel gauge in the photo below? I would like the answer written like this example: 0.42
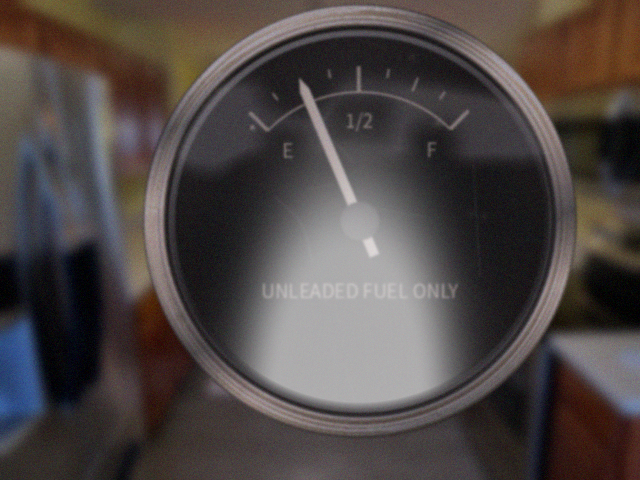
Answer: 0.25
